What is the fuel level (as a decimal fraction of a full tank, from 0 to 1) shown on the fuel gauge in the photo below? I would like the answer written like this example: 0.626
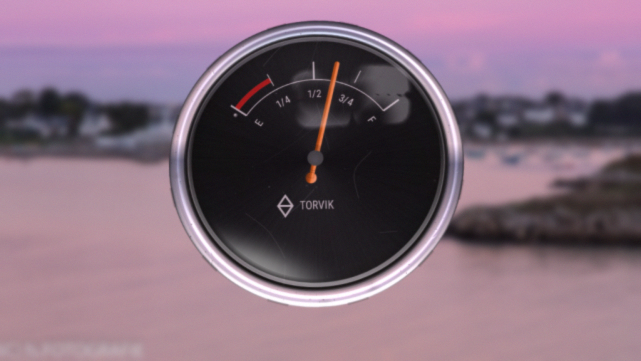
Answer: 0.625
